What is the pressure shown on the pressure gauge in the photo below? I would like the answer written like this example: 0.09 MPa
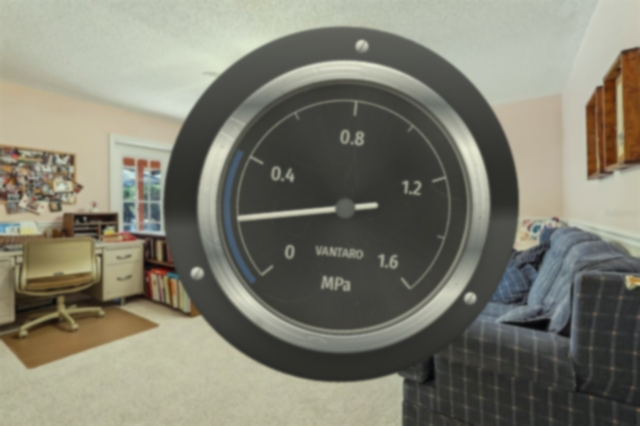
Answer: 0.2 MPa
